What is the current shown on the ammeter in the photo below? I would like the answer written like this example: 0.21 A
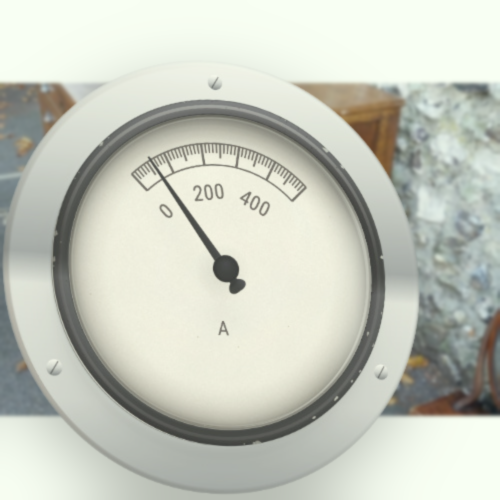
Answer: 50 A
